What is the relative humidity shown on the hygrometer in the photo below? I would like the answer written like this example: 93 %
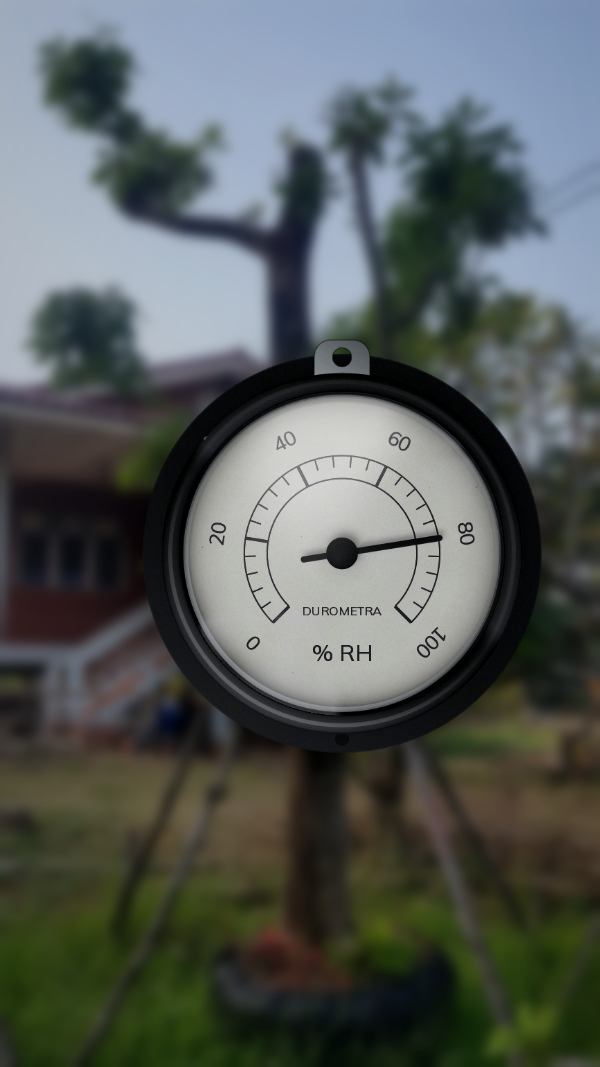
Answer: 80 %
